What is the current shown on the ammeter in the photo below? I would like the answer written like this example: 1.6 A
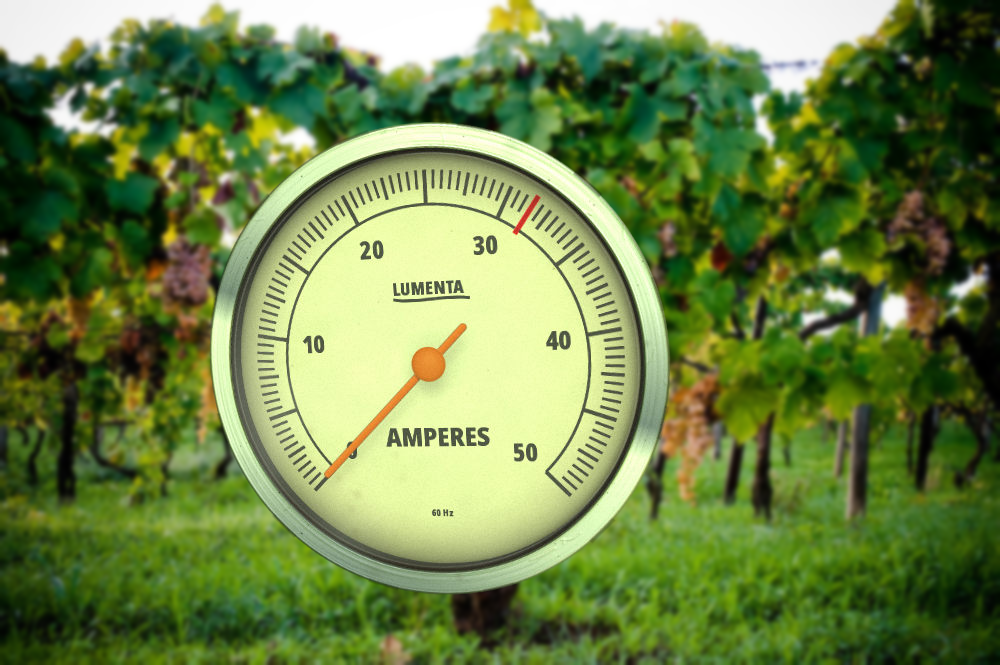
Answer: 0 A
